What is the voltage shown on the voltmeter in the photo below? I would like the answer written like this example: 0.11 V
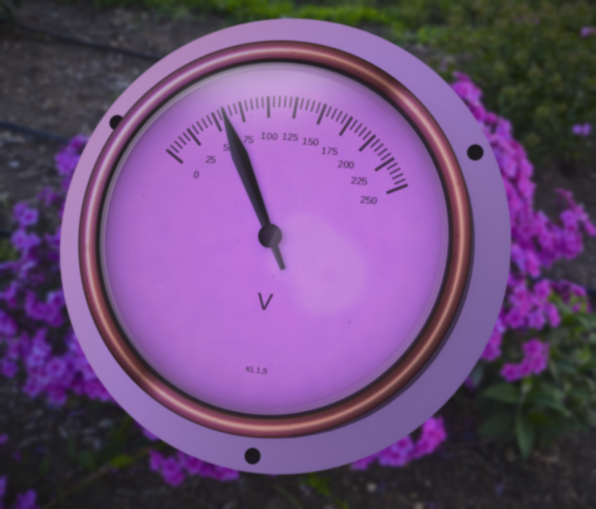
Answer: 60 V
